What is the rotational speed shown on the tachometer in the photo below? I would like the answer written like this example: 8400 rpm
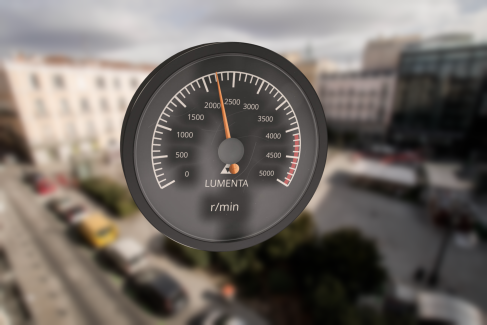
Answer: 2200 rpm
